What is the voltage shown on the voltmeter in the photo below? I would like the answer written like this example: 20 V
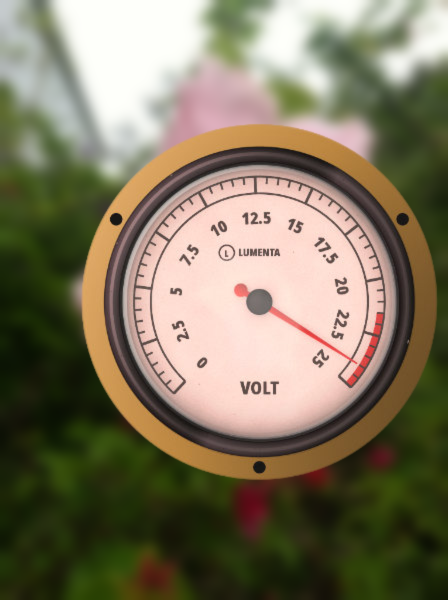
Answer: 24 V
